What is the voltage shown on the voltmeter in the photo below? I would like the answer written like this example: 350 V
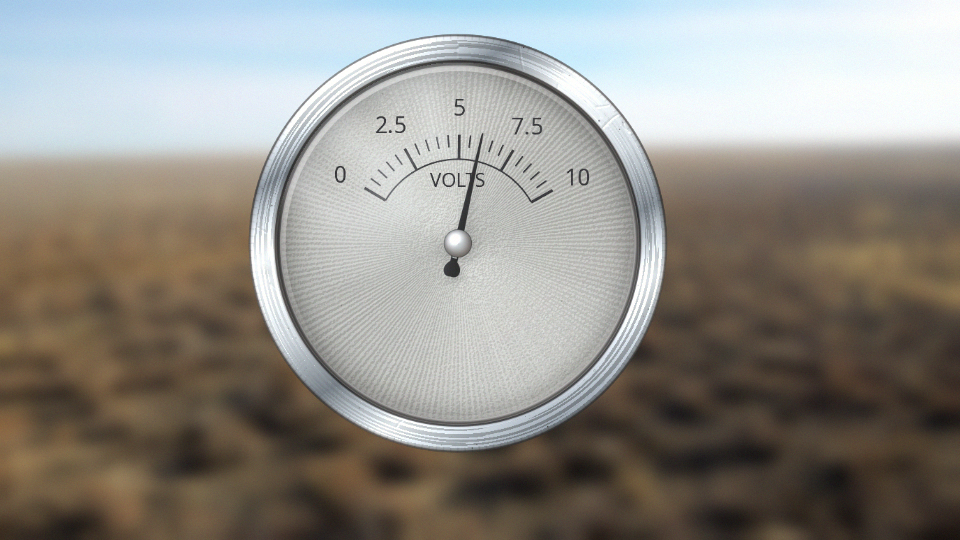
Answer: 6 V
